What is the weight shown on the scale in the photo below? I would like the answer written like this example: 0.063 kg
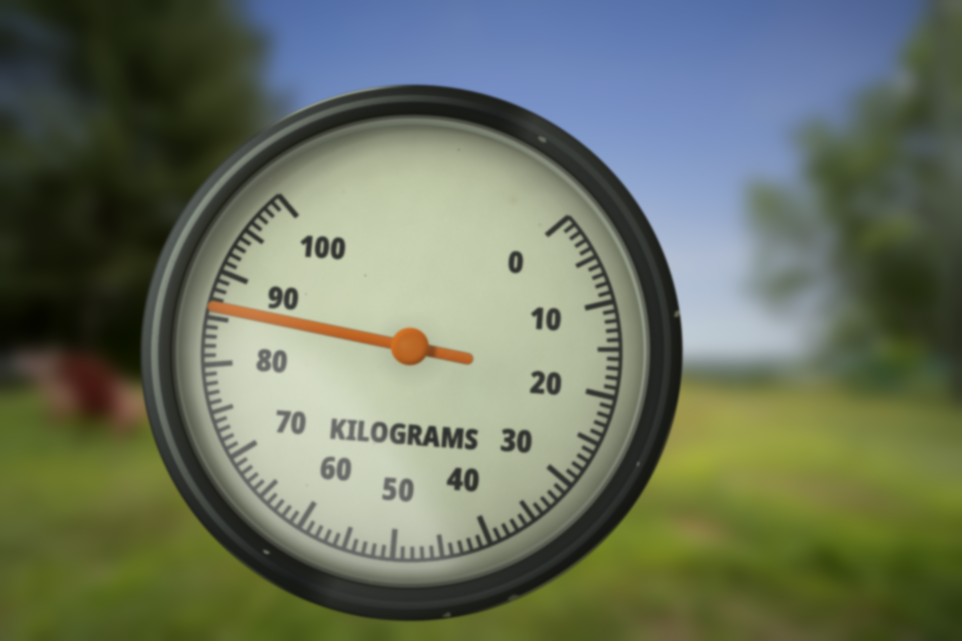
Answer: 86 kg
